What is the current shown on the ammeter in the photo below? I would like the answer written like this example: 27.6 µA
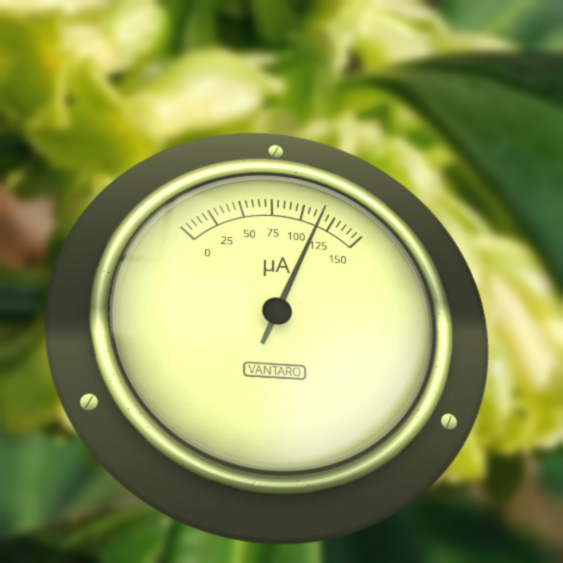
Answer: 115 µA
